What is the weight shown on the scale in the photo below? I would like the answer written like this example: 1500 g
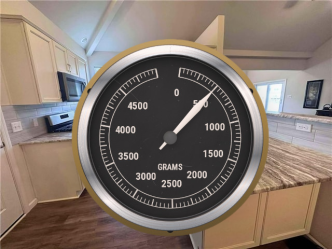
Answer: 500 g
